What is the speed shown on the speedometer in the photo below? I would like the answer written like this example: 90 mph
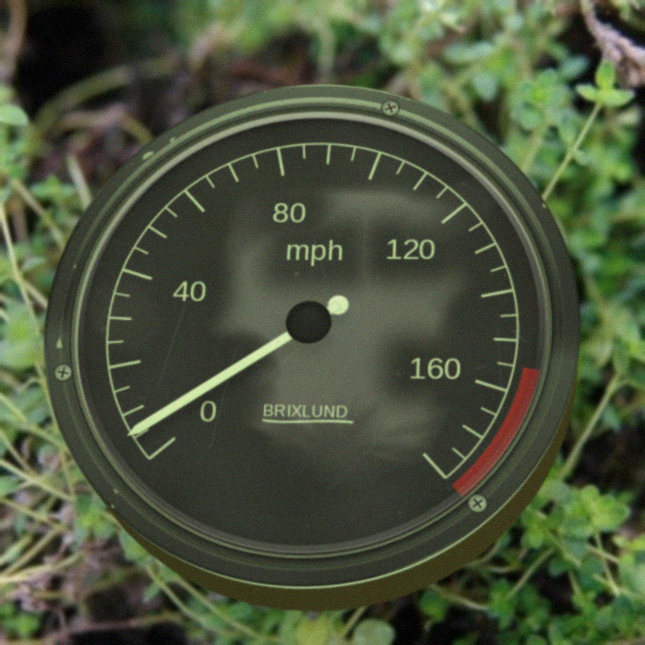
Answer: 5 mph
